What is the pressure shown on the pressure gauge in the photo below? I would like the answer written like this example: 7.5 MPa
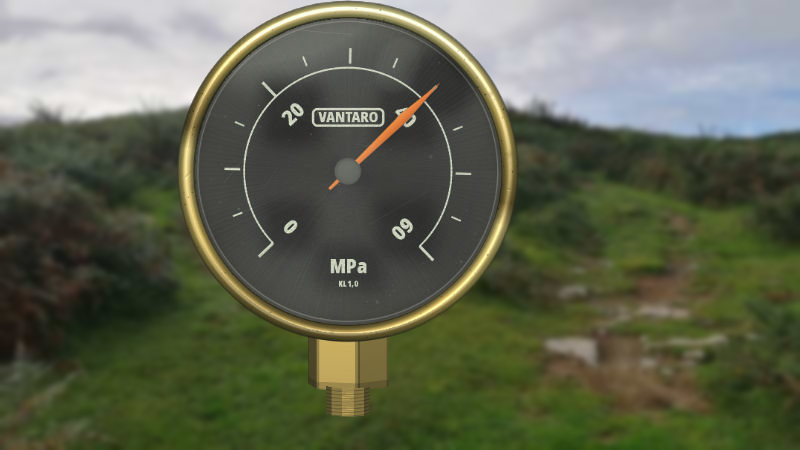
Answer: 40 MPa
